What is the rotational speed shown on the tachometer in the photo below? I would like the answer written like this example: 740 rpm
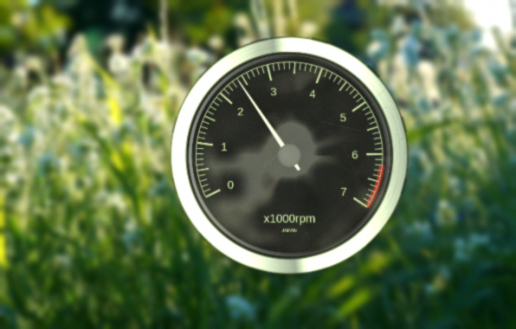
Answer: 2400 rpm
